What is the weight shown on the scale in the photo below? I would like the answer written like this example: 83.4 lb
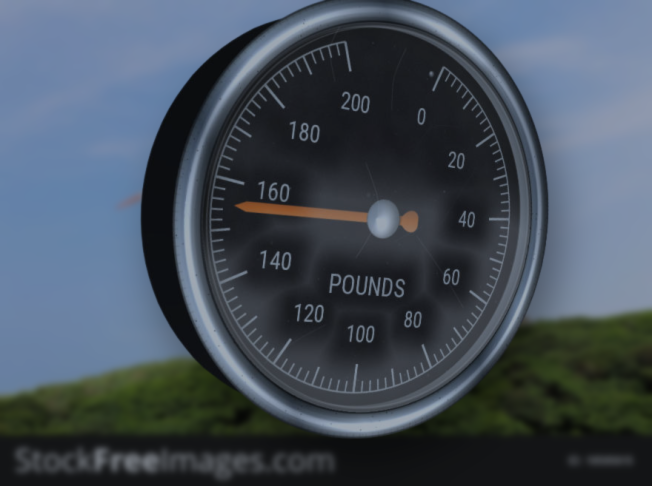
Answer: 155 lb
